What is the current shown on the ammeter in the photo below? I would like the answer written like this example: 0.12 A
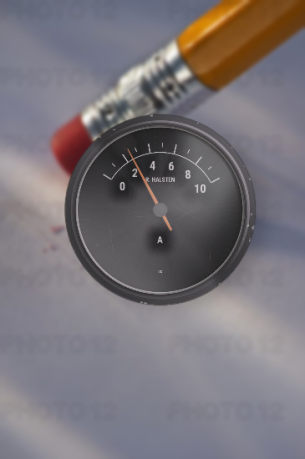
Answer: 2.5 A
